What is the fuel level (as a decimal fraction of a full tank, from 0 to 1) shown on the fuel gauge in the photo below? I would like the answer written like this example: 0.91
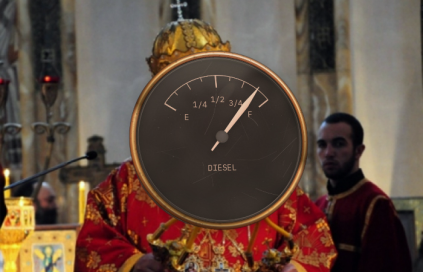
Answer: 0.875
